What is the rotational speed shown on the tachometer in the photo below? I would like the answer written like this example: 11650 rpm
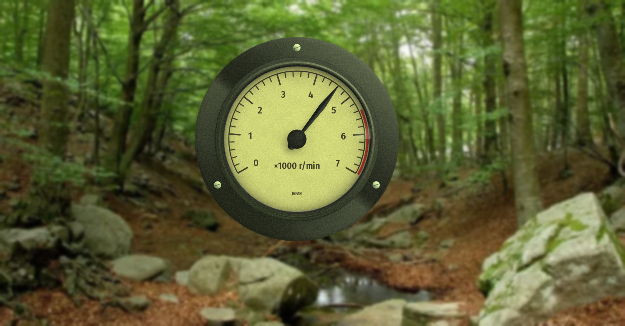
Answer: 4600 rpm
